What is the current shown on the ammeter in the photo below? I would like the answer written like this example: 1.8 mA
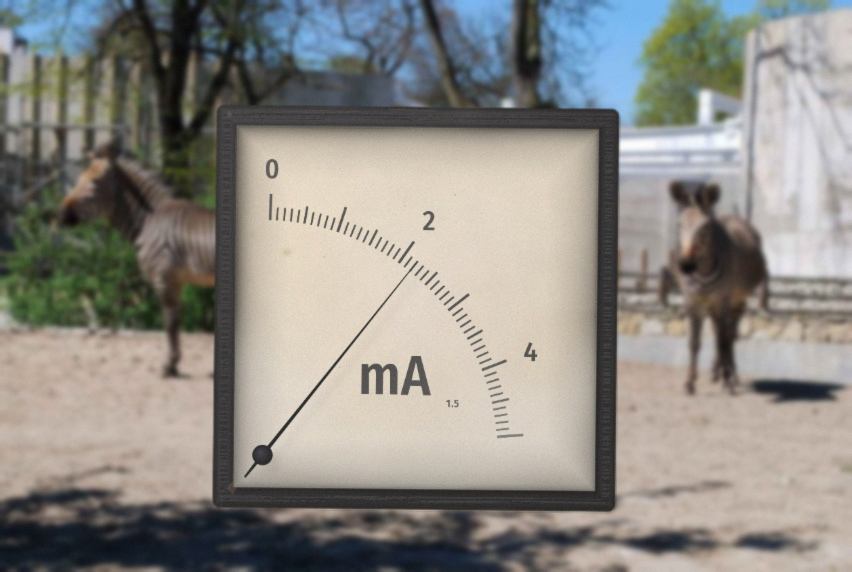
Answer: 2.2 mA
